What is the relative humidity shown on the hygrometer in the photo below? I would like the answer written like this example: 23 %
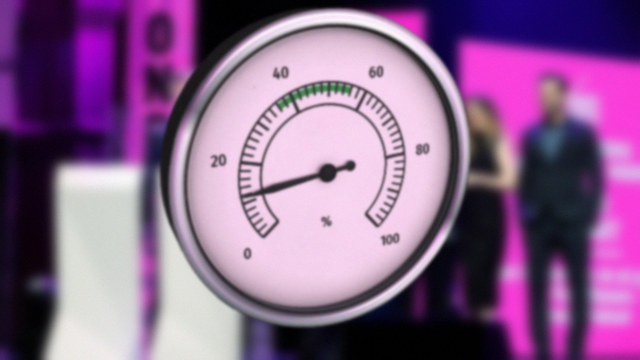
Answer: 12 %
